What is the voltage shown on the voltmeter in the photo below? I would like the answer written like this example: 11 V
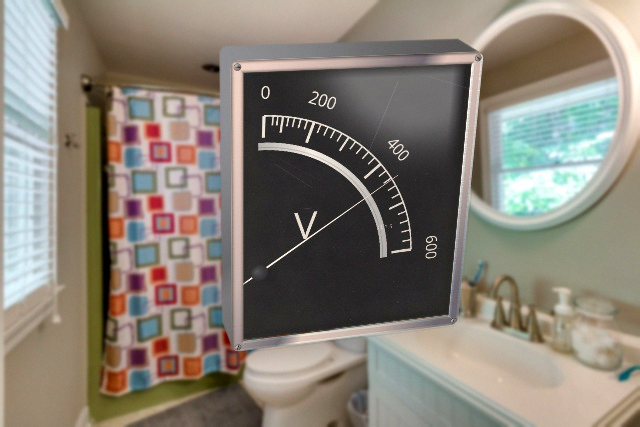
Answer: 440 V
